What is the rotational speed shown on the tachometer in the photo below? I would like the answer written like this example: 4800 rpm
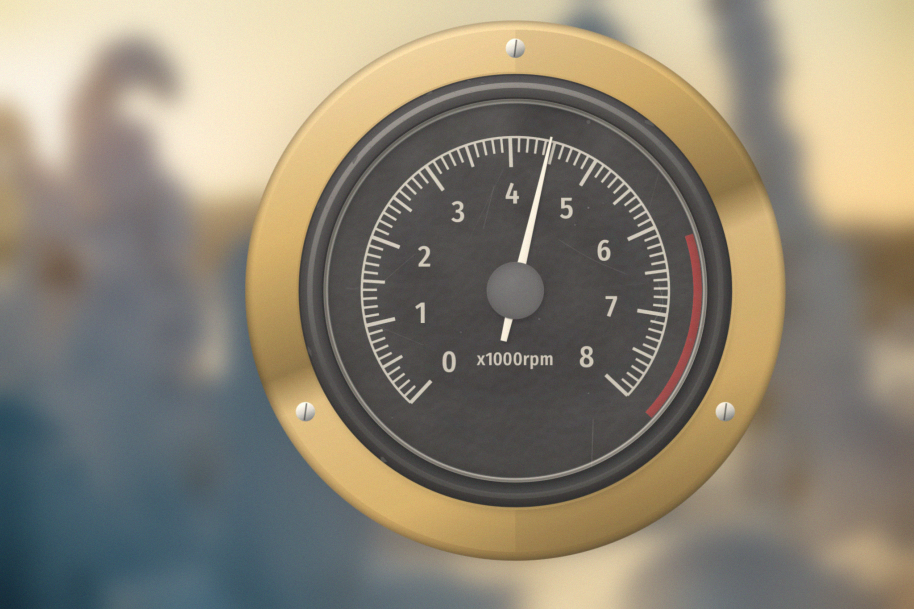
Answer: 4450 rpm
